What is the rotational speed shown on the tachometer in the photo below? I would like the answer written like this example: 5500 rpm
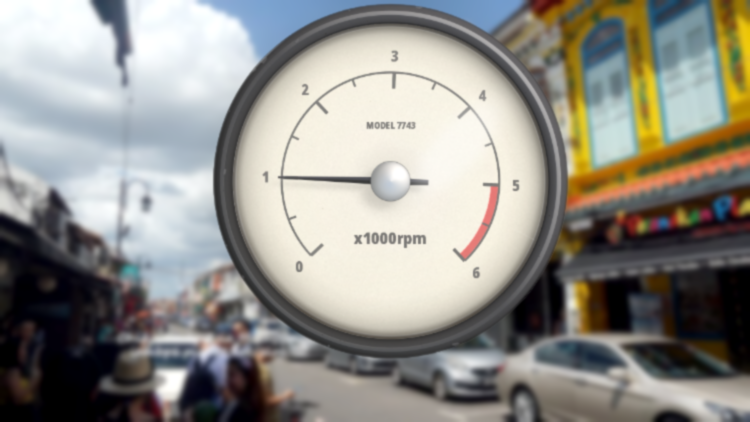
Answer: 1000 rpm
